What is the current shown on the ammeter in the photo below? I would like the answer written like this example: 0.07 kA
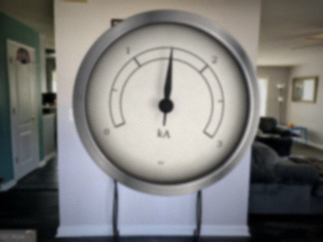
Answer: 1.5 kA
